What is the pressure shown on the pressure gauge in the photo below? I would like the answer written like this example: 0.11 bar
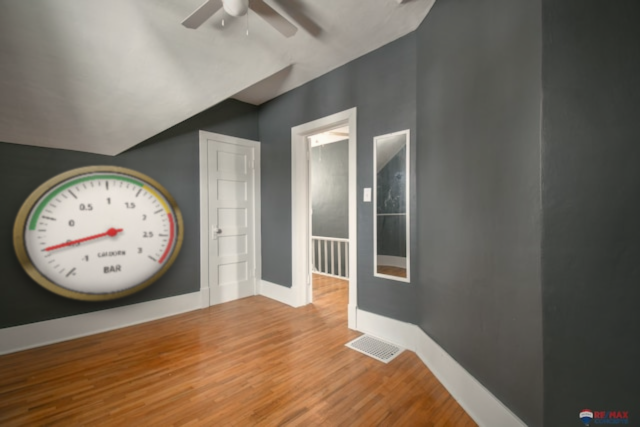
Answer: -0.5 bar
